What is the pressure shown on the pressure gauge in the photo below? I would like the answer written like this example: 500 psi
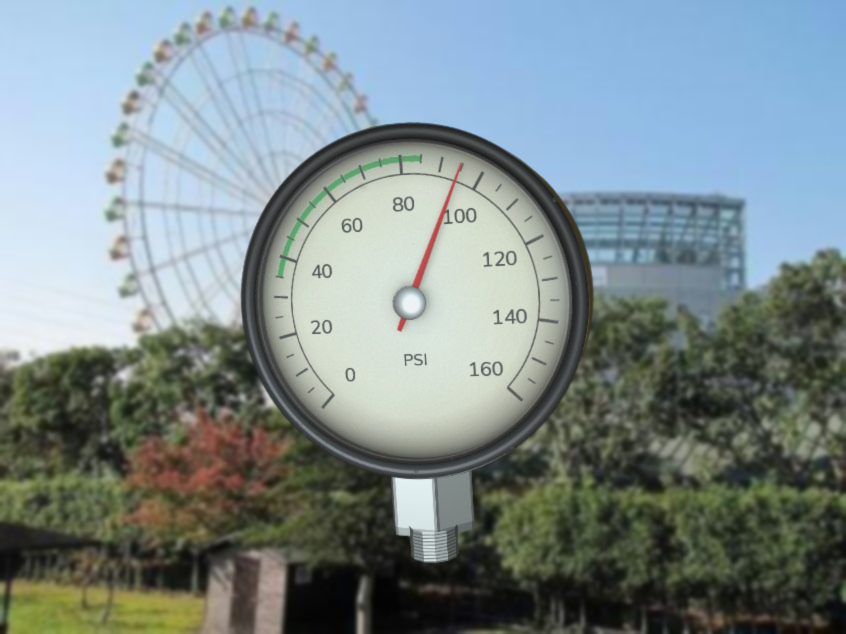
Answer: 95 psi
